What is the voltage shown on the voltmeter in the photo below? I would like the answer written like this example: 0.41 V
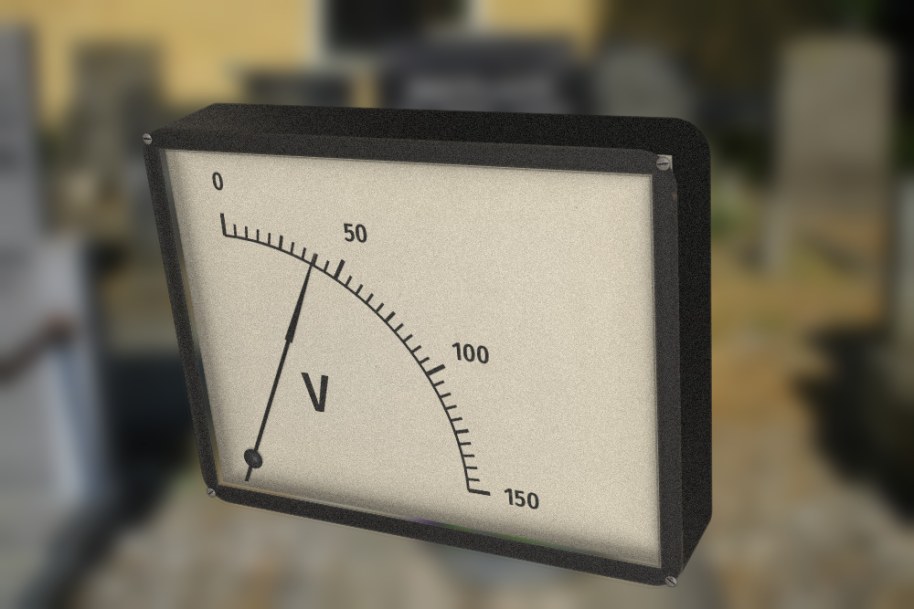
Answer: 40 V
